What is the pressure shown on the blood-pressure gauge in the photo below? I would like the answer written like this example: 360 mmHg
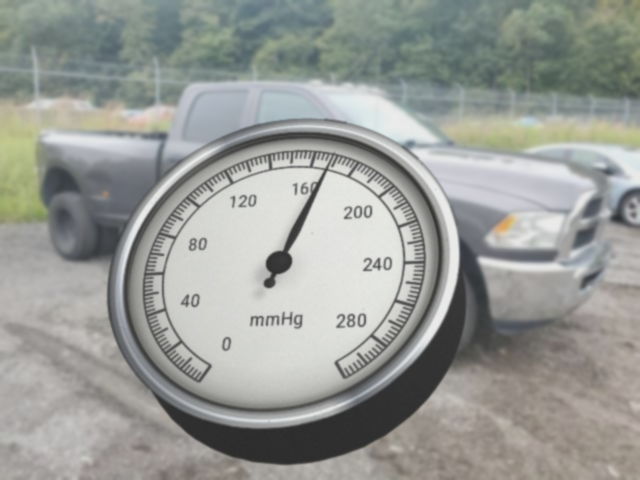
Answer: 170 mmHg
